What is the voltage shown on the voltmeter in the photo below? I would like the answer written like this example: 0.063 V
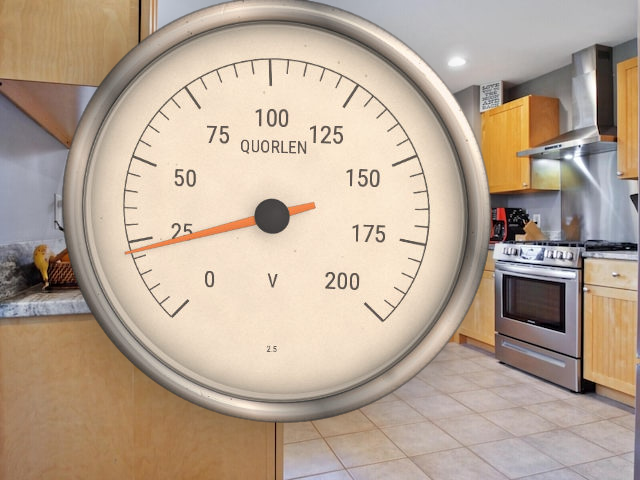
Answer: 22.5 V
